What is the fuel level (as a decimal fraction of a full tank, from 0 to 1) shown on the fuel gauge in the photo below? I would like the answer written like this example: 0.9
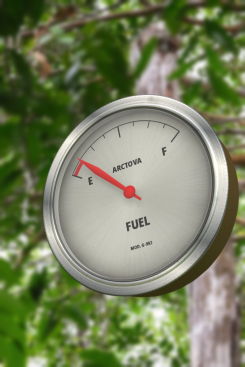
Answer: 0.125
